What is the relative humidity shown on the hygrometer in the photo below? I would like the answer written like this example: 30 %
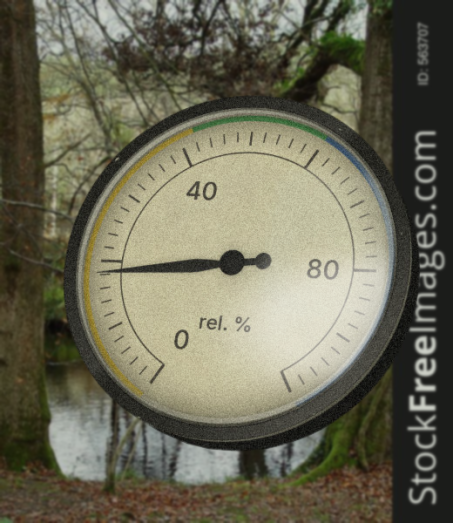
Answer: 18 %
